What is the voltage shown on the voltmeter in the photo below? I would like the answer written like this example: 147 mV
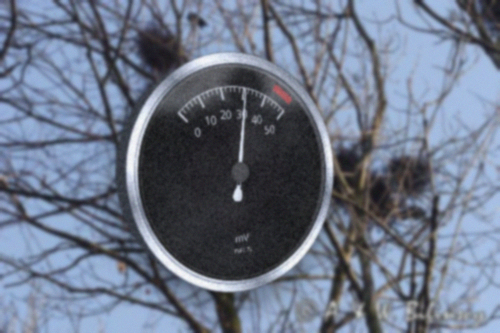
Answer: 30 mV
